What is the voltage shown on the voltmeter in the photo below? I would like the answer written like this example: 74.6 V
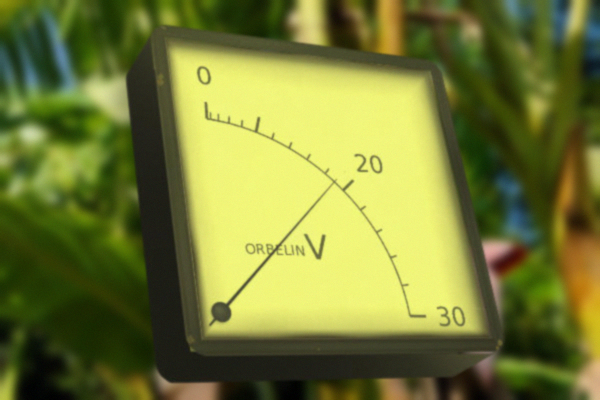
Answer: 19 V
